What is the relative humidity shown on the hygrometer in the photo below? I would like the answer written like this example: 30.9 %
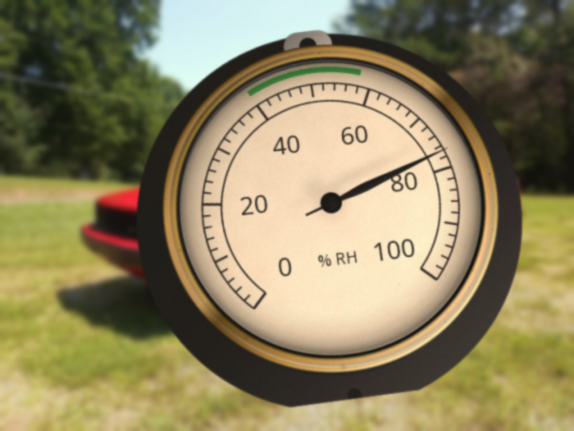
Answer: 77 %
